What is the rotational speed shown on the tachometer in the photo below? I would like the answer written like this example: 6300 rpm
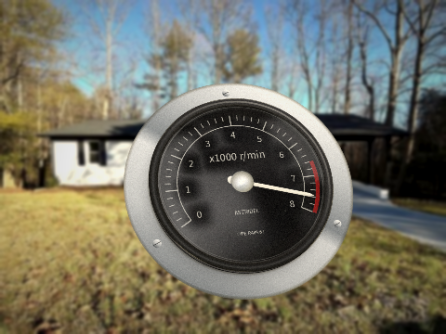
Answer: 7600 rpm
